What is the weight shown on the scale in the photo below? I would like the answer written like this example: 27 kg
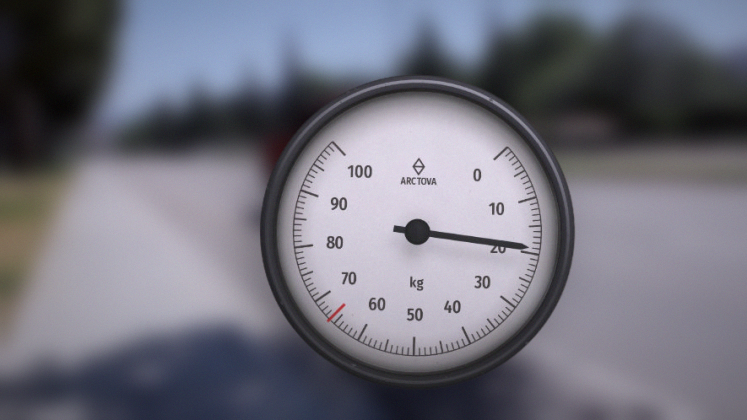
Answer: 19 kg
